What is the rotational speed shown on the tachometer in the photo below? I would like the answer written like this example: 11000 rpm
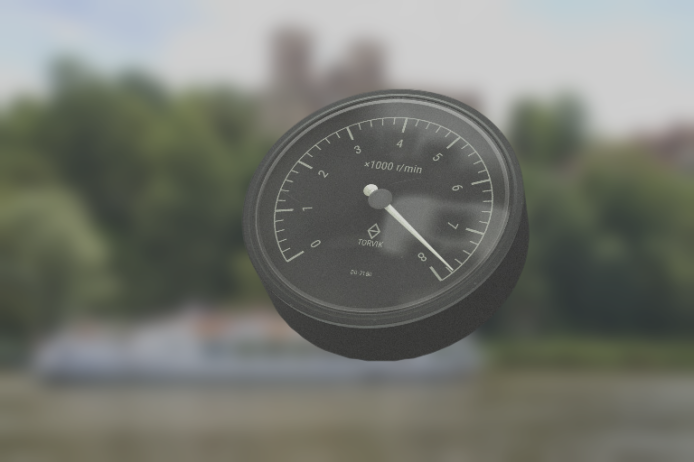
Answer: 7800 rpm
